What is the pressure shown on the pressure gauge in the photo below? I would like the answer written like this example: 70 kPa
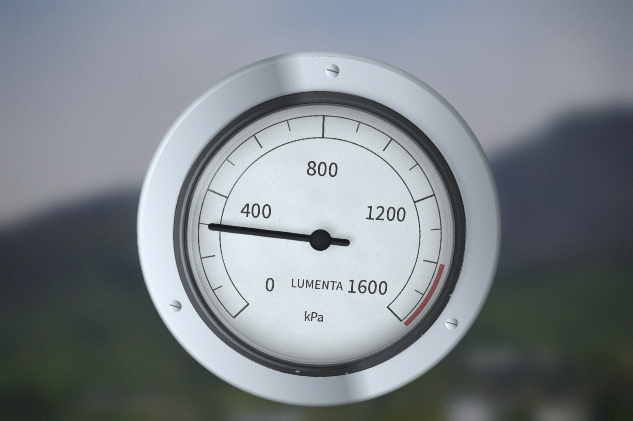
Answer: 300 kPa
